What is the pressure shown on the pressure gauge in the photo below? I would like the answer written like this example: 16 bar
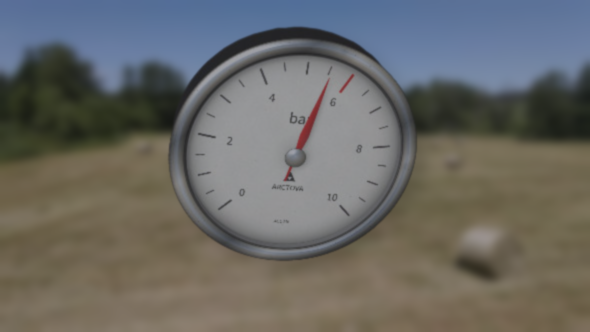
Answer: 5.5 bar
